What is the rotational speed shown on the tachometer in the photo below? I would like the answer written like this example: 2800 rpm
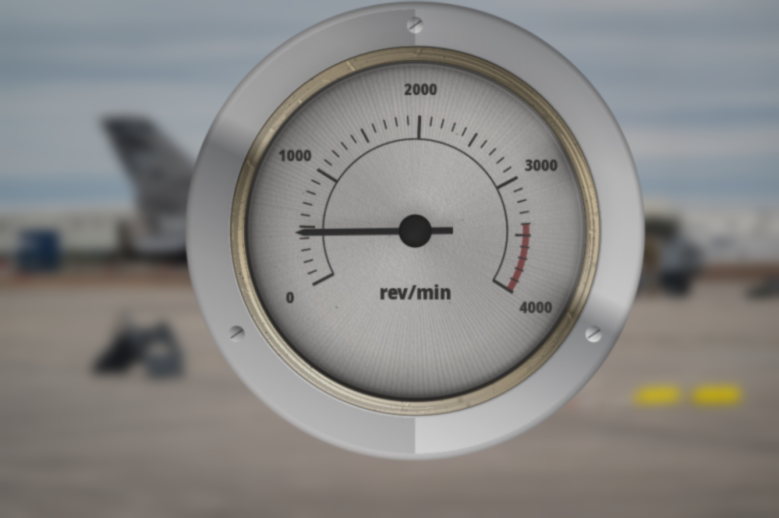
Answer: 450 rpm
